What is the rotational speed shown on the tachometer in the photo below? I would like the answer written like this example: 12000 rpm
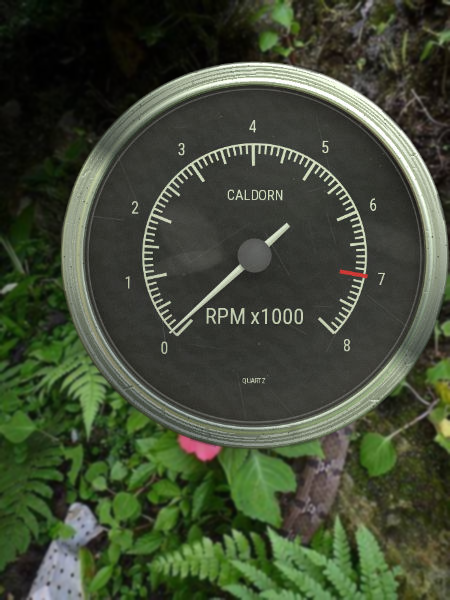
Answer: 100 rpm
